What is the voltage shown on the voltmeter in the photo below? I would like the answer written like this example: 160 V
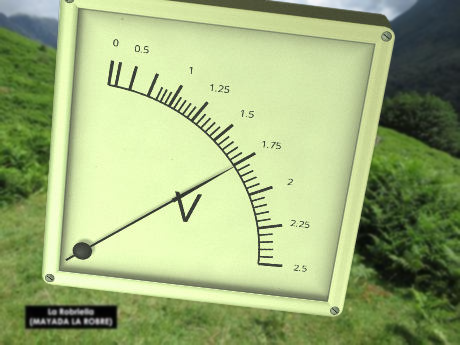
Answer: 1.75 V
